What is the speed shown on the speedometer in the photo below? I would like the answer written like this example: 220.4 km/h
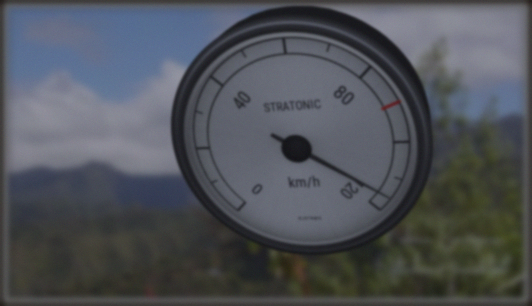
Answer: 115 km/h
